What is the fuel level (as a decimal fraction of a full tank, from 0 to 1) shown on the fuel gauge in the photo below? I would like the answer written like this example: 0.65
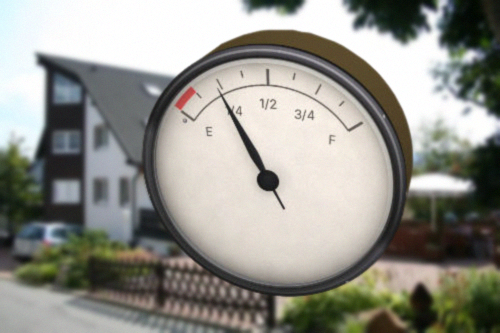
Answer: 0.25
